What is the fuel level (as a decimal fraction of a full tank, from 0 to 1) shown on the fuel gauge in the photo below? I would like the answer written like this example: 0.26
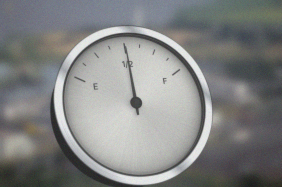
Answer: 0.5
